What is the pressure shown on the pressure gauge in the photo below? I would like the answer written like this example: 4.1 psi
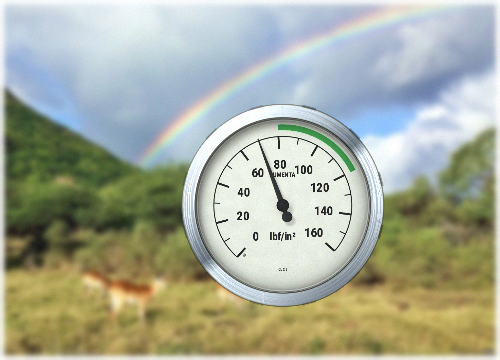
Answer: 70 psi
